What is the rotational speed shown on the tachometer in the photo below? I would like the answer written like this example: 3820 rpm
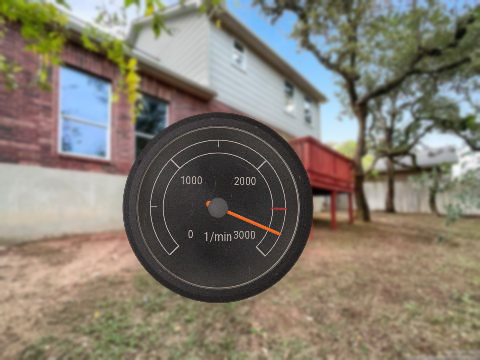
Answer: 2750 rpm
